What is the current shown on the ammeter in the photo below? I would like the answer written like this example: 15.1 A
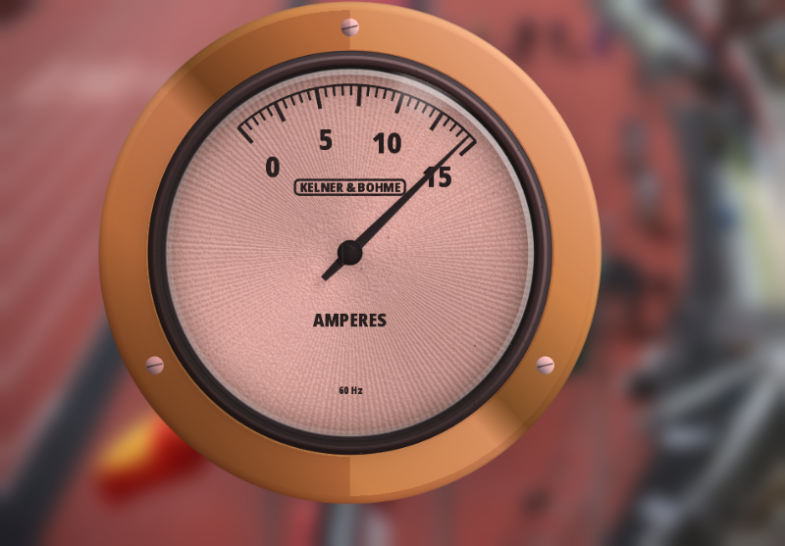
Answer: 14.5 A
